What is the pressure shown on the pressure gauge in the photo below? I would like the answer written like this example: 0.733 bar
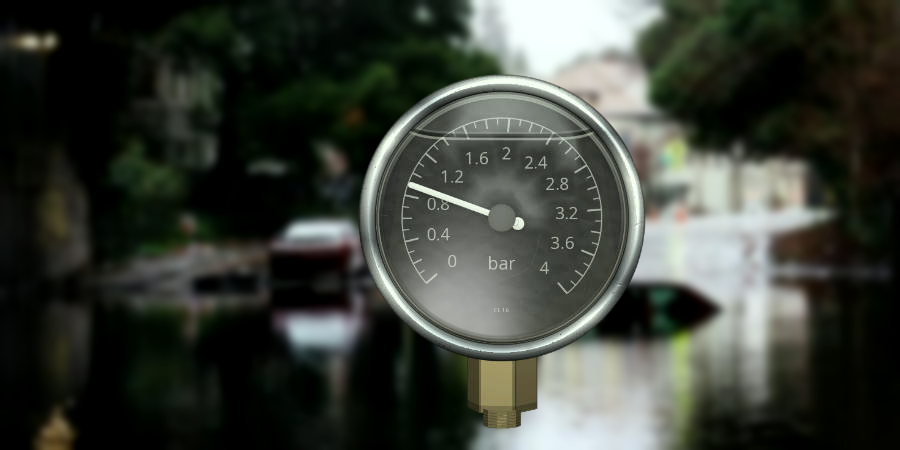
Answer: 0.9 bar
